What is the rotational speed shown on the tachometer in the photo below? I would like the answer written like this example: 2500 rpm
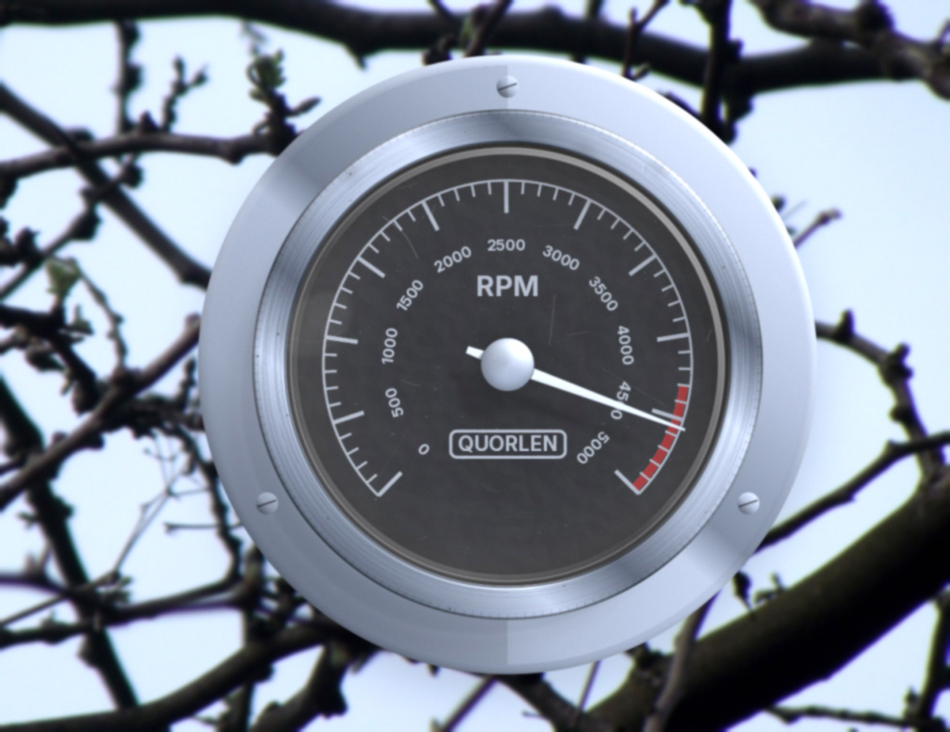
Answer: 4550 rpm
